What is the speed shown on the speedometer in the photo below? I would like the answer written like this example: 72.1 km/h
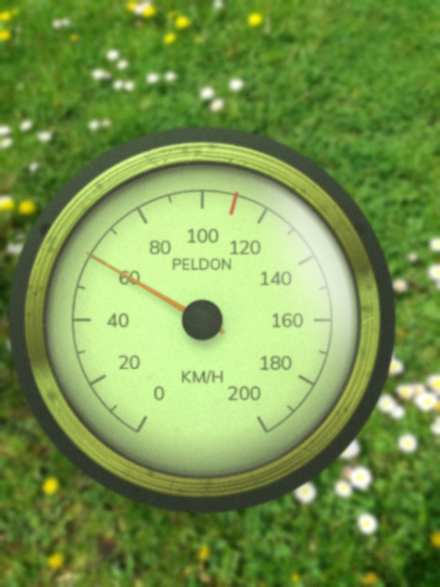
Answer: 60 km/h
